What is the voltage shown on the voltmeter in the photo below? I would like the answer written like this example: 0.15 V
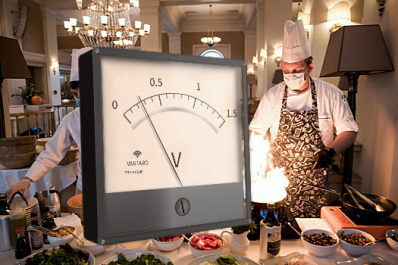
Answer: 0.25 V
